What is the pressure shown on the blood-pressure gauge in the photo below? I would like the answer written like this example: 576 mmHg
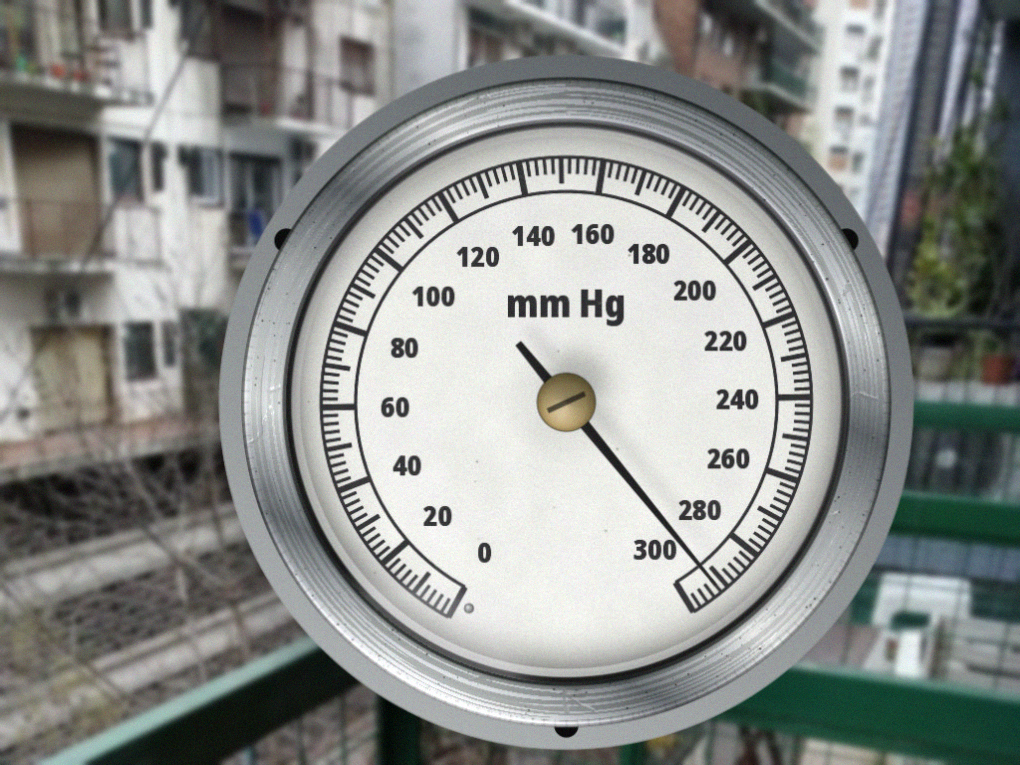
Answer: 292 mmHg
